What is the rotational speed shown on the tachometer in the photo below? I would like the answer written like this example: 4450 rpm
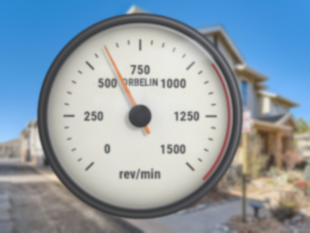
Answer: 600 rpm
